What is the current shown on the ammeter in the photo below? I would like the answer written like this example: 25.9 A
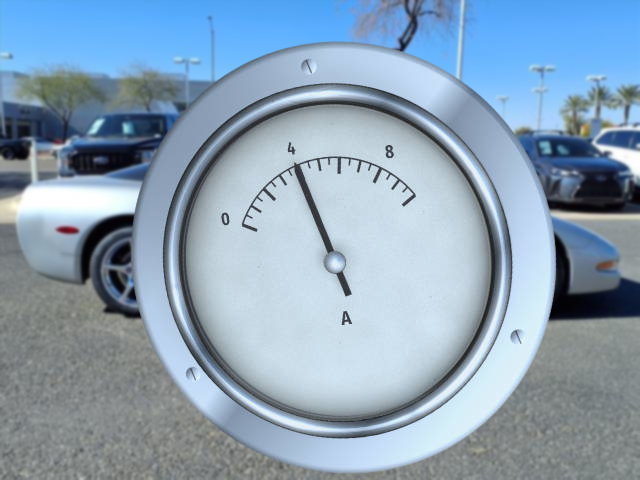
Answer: 4 A
